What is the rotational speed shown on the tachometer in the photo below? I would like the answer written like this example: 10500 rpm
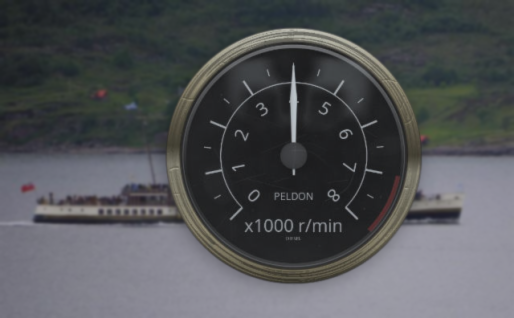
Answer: 4000 rpm
